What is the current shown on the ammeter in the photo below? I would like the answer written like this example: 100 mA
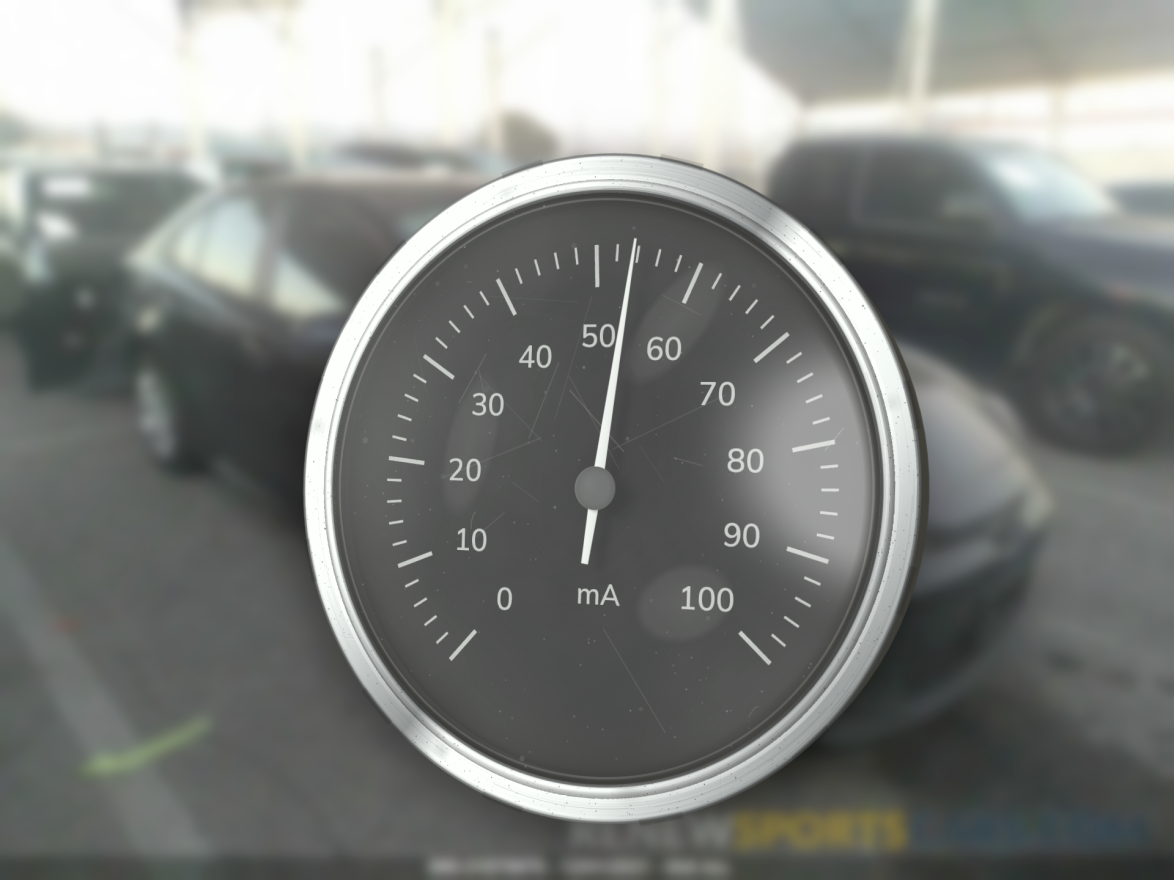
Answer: 54 mA
